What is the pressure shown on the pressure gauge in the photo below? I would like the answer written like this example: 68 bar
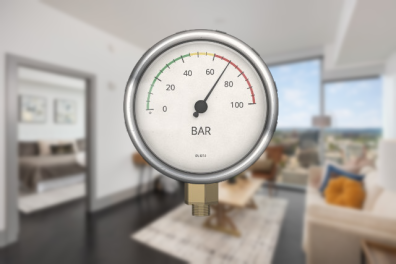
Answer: 70 bar
